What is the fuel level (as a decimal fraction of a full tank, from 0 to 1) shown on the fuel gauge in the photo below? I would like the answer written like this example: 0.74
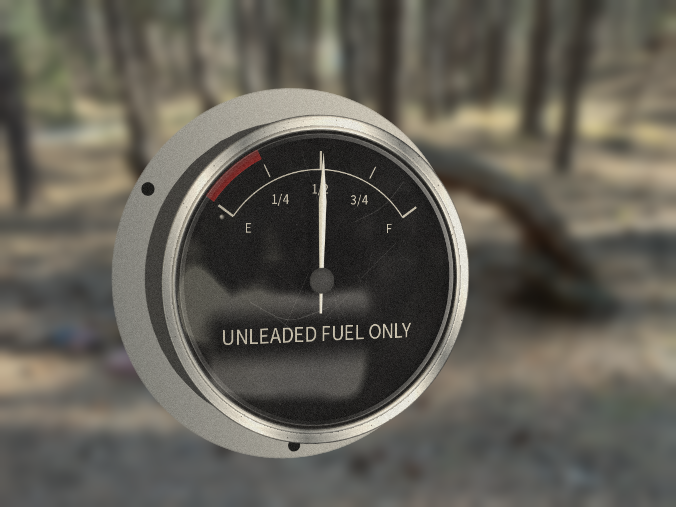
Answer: 0.5
